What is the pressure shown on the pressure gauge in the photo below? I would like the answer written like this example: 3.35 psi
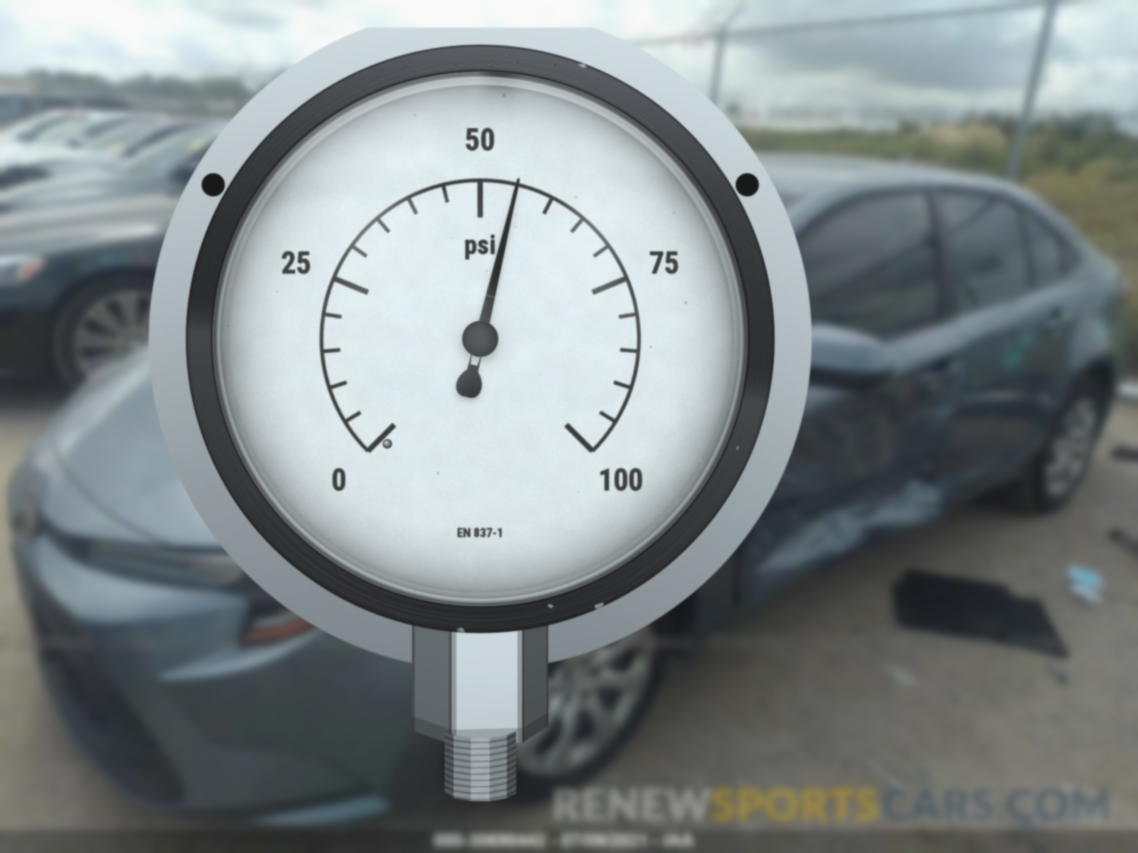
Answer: 55 psi
